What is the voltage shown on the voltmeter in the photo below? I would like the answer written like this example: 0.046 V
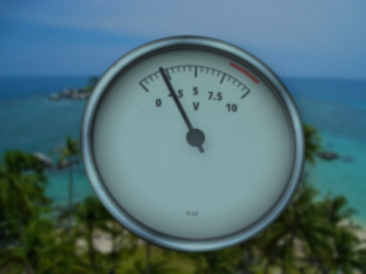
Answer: 2 V
